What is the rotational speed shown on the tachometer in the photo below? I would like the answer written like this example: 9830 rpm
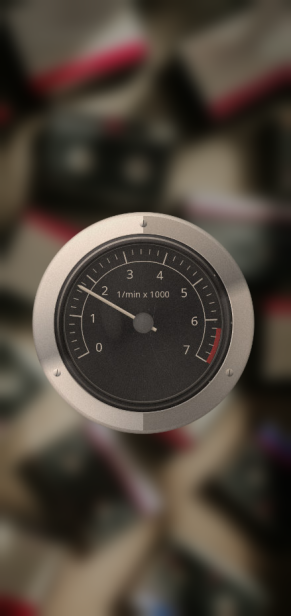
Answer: 1700 rpm
